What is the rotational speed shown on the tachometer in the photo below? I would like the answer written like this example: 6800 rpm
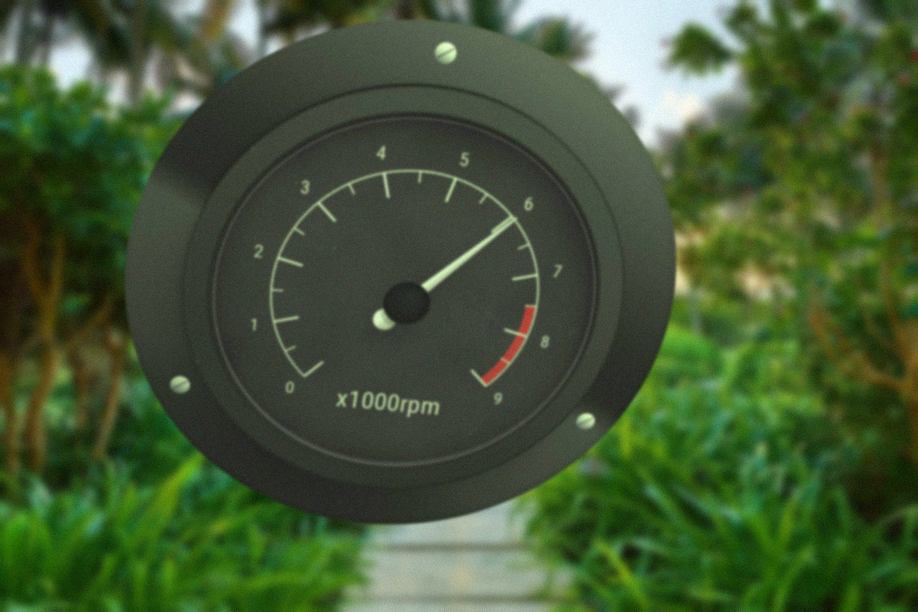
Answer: 6000 rpm
